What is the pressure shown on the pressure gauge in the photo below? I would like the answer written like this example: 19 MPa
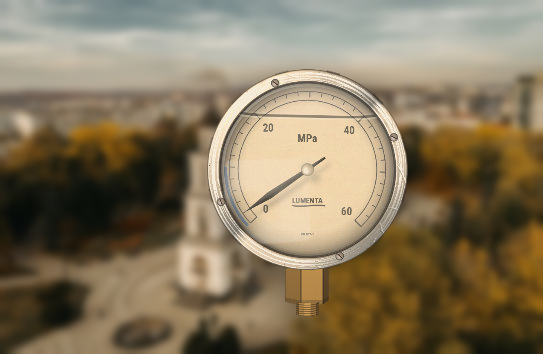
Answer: 2 MPa
